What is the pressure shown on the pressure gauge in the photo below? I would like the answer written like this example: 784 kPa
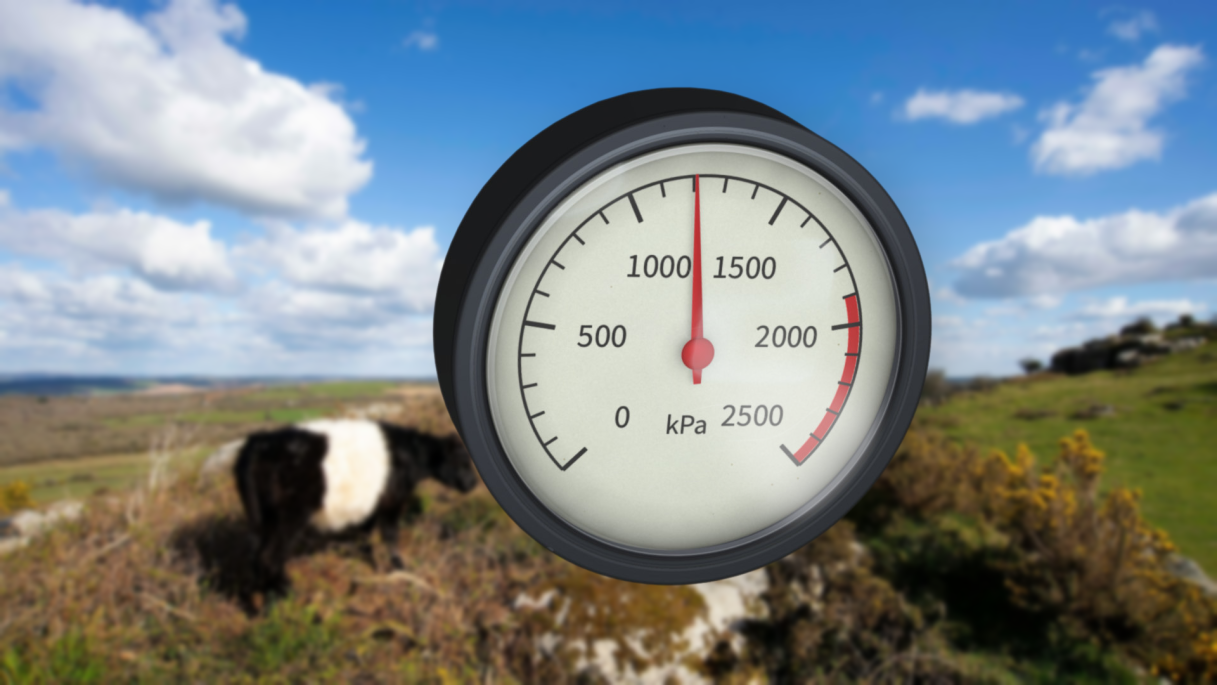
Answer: 1200 kPa
